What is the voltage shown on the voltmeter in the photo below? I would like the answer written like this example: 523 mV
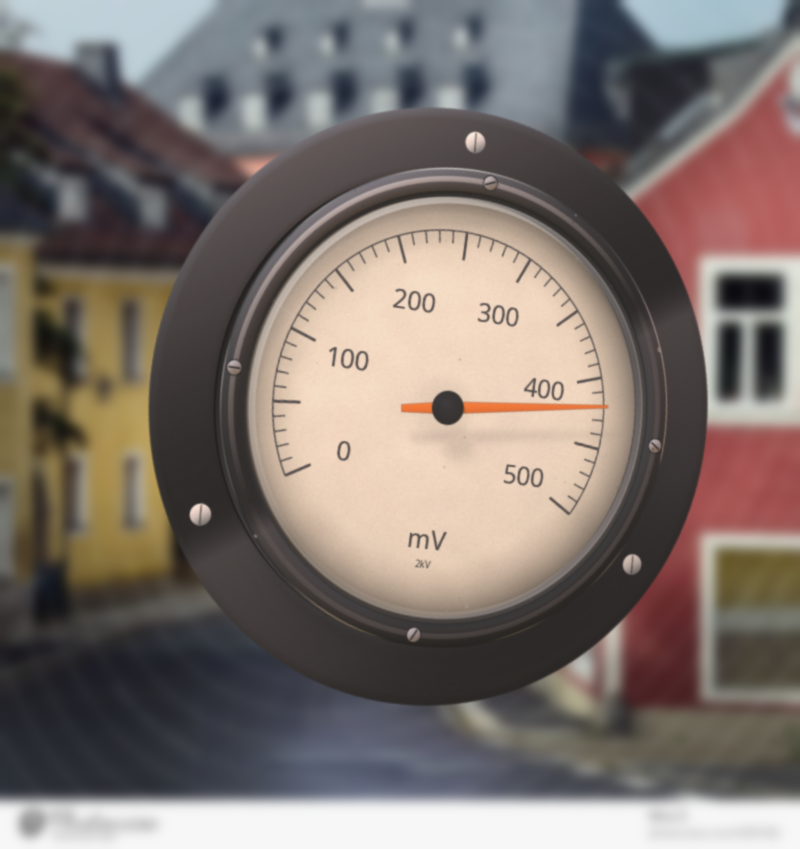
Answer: 420 mV
